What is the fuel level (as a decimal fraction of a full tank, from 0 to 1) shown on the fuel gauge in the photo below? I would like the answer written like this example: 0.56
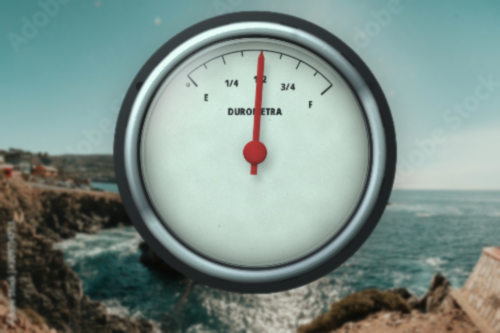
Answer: 0.5
